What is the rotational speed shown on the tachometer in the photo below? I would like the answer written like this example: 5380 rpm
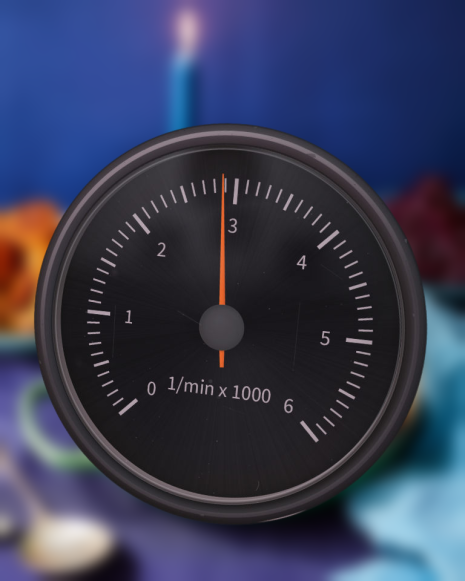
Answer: 2900 rpm
